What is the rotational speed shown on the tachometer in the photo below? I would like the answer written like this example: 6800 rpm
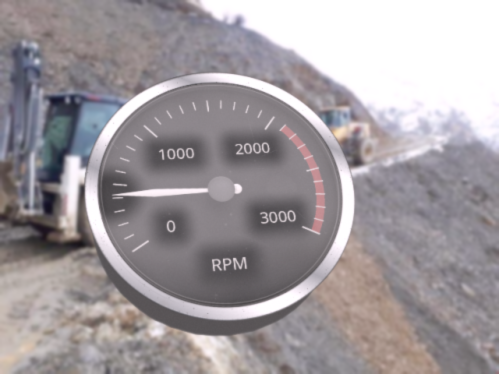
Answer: 400 rpm
